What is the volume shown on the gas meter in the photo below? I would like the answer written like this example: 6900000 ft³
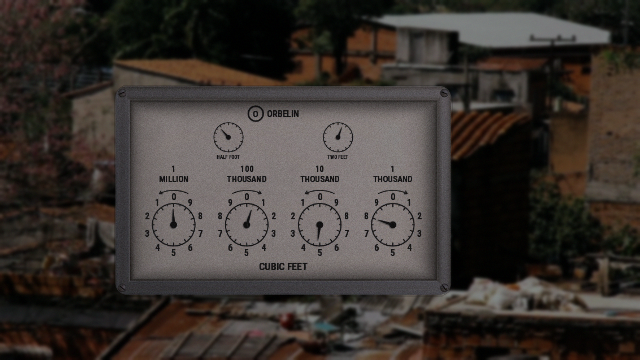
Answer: 4800 ft³
